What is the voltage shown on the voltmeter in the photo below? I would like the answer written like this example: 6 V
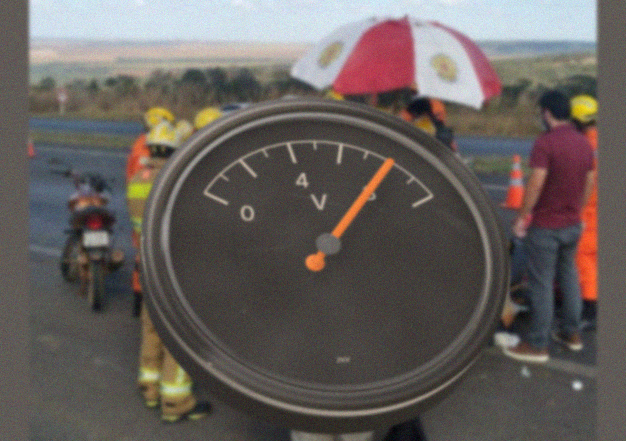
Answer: 8 V
